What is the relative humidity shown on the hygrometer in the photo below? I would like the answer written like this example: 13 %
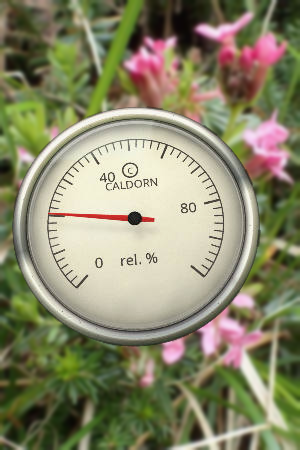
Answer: 20 %
